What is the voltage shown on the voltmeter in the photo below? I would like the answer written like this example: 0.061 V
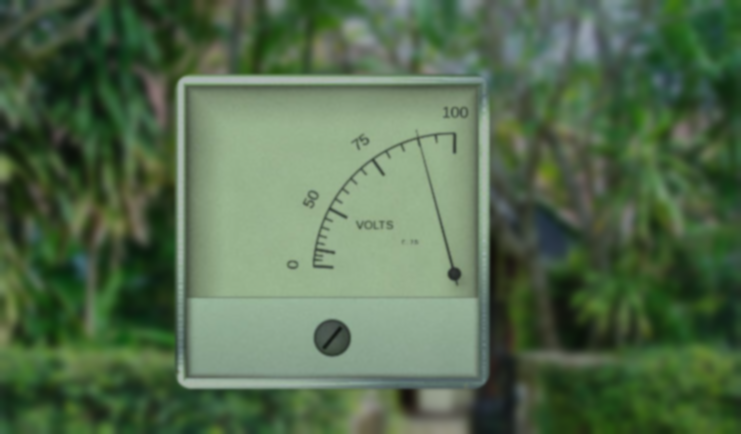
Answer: 90 V
